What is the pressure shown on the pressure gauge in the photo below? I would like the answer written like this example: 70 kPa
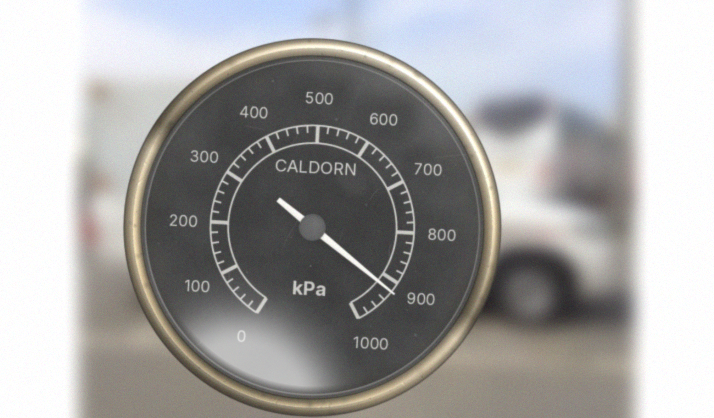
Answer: 920 kPa
